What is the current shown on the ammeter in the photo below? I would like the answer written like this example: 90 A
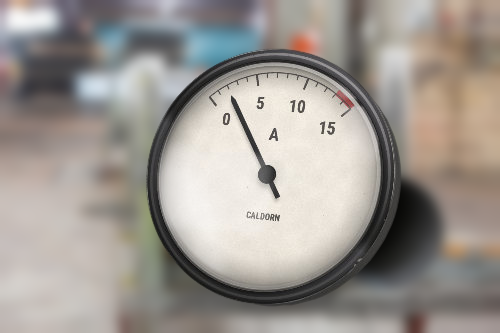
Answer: 2 A
